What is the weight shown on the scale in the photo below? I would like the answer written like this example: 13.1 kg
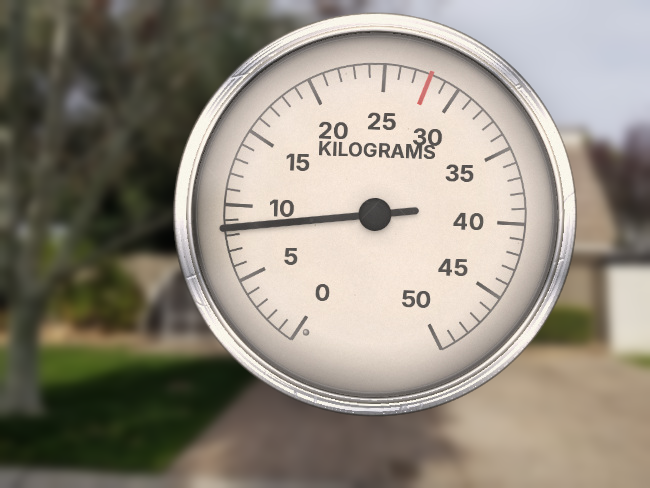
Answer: 8.5 kg
